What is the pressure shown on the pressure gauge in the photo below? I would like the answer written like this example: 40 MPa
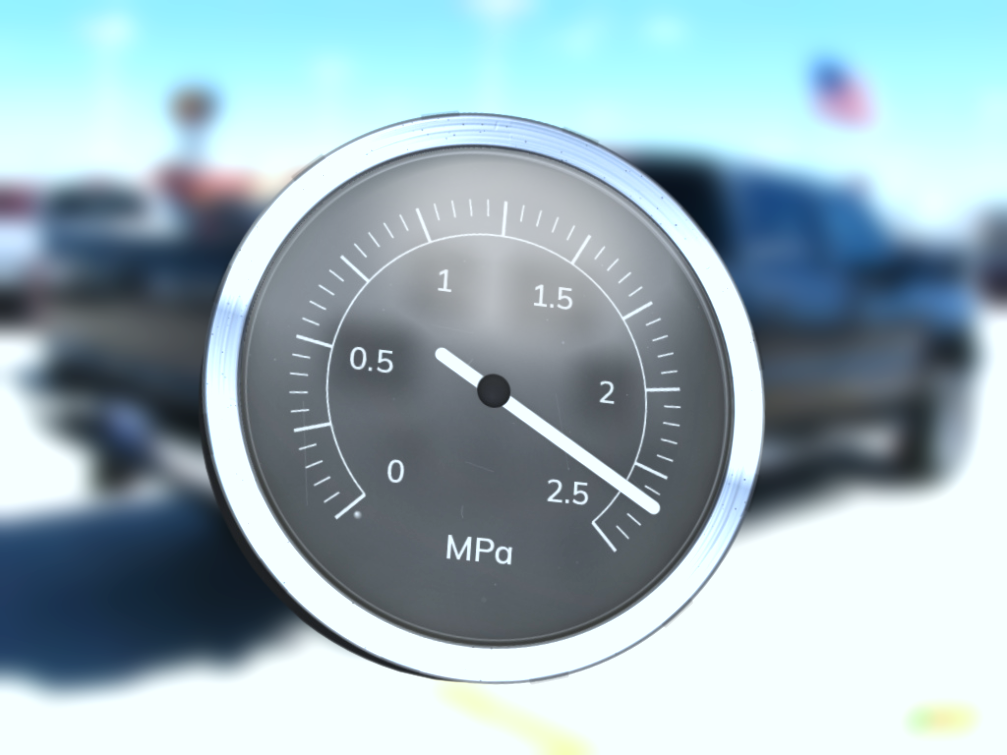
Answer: 2.35 MPa
